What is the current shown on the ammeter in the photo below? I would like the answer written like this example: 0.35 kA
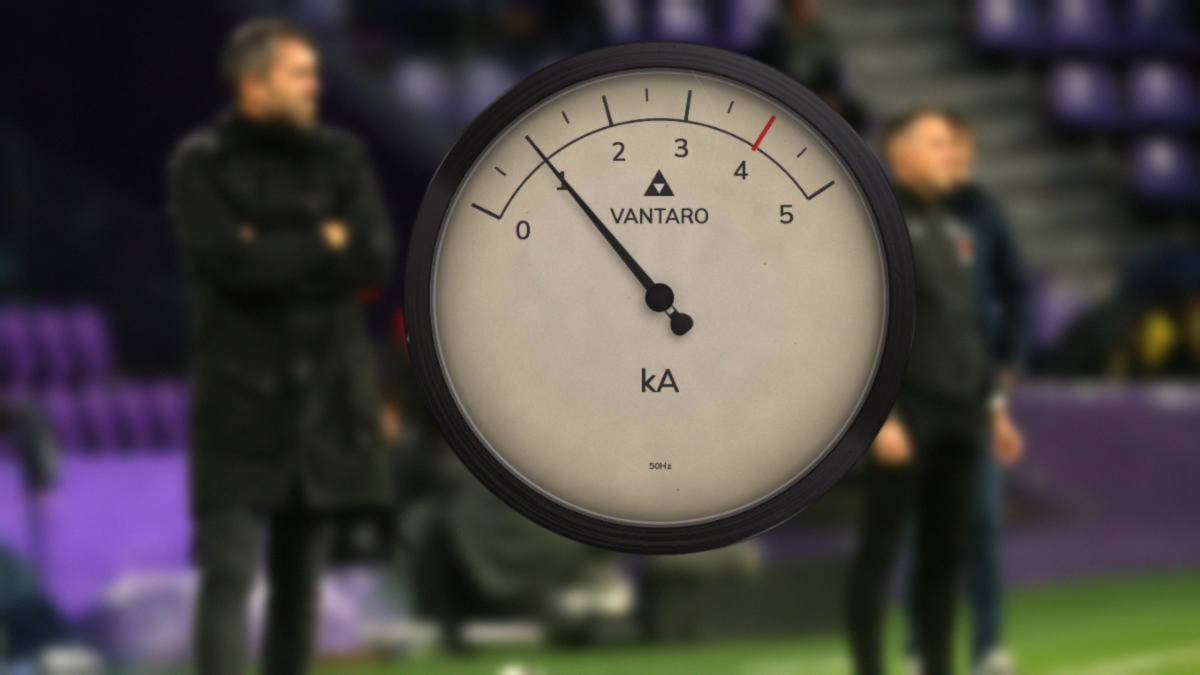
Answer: 1 kA
